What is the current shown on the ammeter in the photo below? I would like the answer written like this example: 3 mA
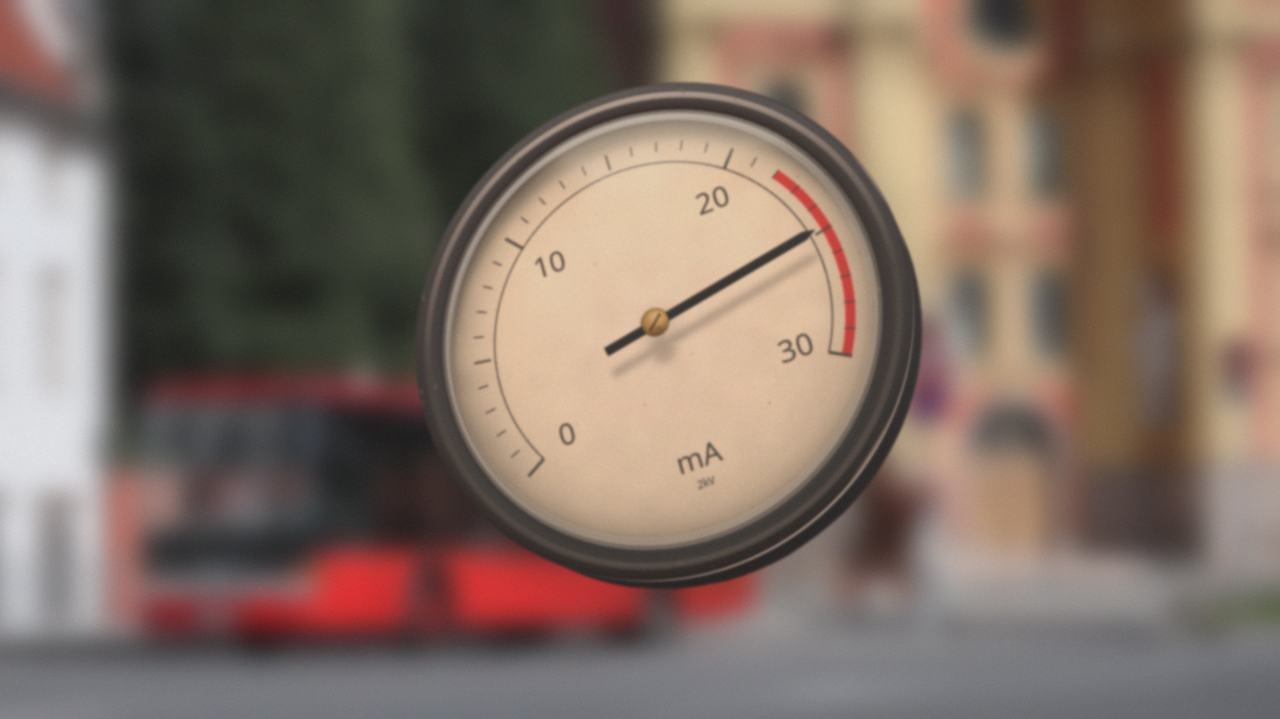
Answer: 25 mA
